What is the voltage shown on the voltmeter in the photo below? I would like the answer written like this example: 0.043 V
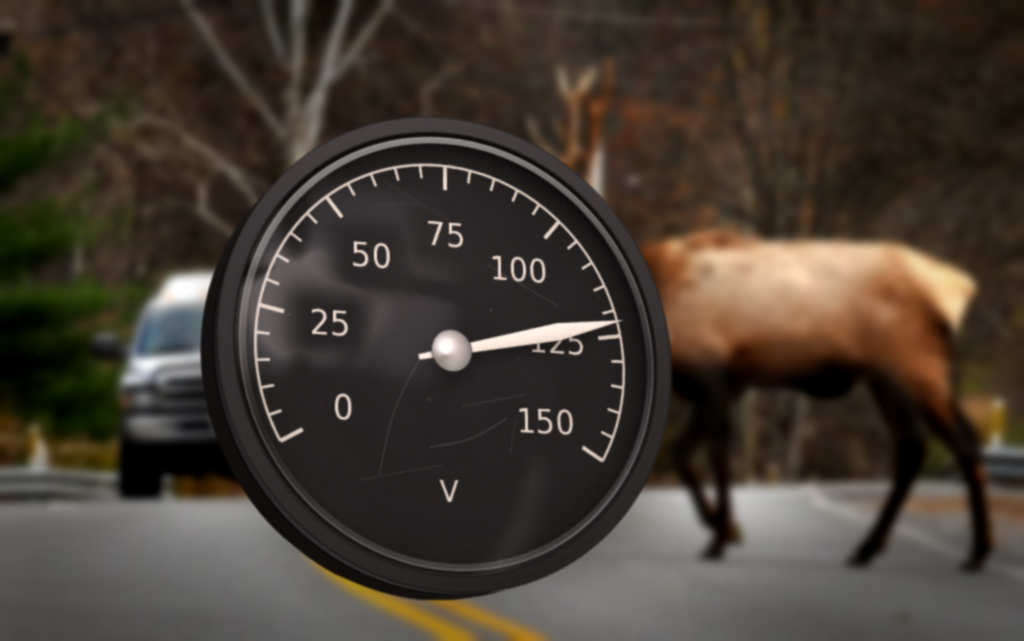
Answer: 122.5 V
